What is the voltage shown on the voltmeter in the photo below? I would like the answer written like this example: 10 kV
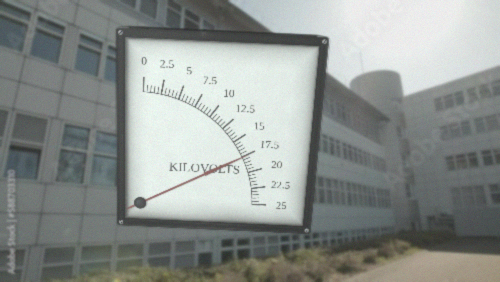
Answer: 17.5 kV
